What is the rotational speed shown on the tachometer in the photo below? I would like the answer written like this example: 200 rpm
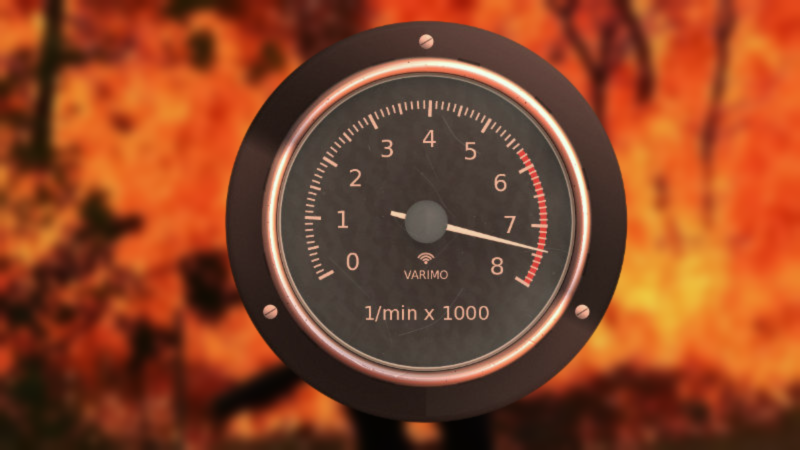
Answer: 7400 rpm
